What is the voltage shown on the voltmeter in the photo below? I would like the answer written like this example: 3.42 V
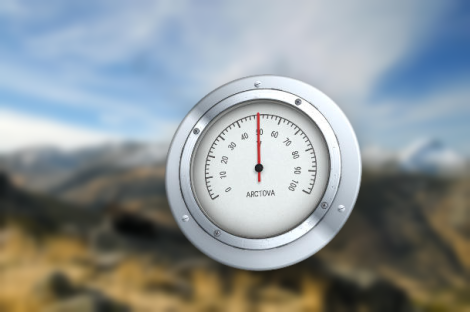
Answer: 50 V
